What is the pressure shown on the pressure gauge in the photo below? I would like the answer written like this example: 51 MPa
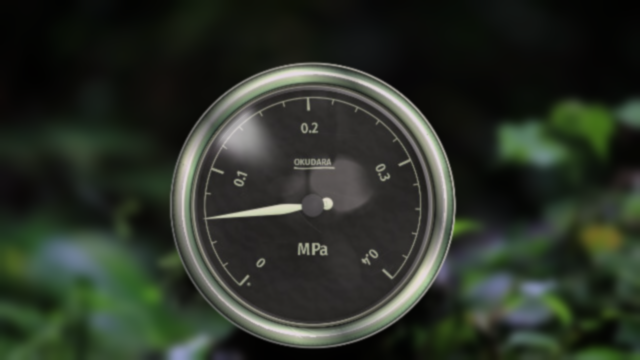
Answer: 0.06 MPa
